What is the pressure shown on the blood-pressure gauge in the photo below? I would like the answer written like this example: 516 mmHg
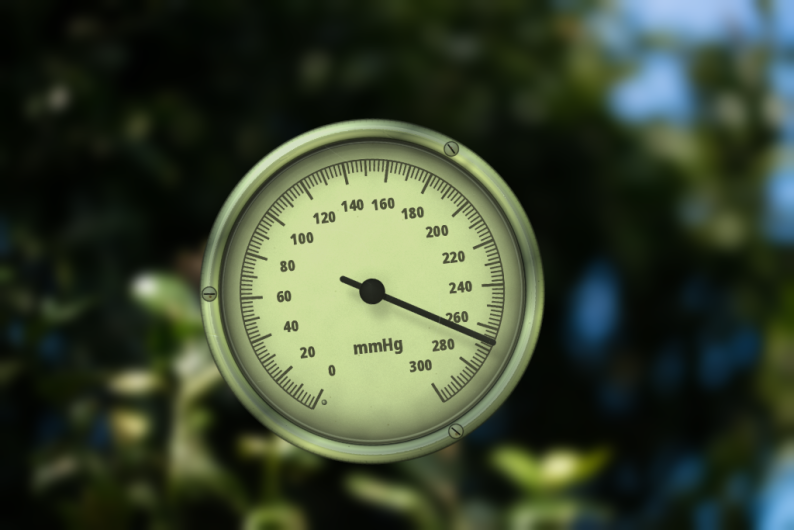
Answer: 266 mmHg
